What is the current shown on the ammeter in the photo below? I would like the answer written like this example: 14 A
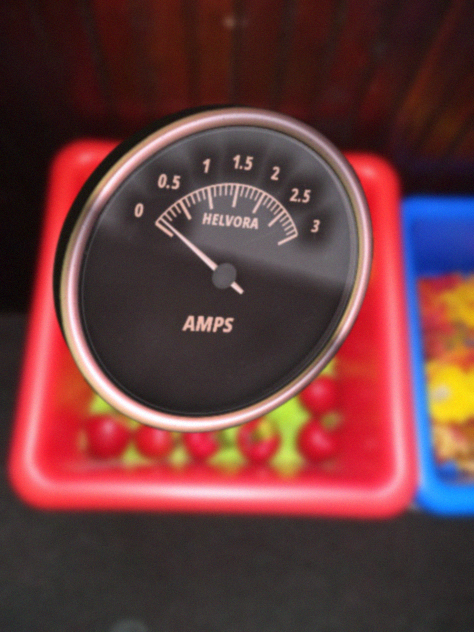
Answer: 0.1 A
